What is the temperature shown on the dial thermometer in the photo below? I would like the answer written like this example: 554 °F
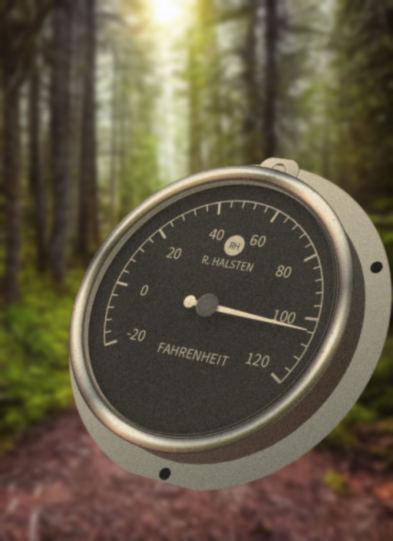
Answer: 104 °F
